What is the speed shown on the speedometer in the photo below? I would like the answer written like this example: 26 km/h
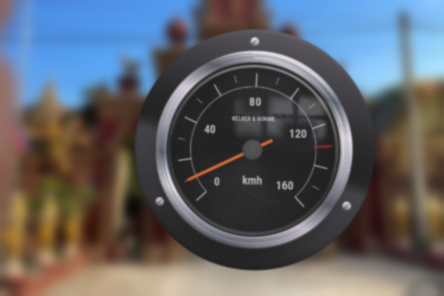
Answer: 10 km/h
